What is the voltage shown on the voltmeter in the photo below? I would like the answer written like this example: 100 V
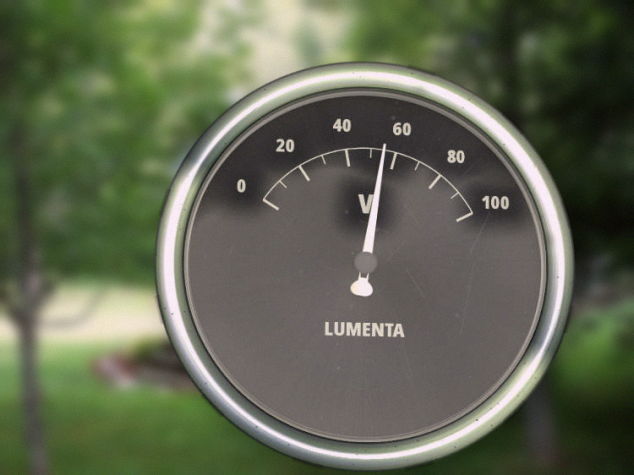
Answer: 55 V
